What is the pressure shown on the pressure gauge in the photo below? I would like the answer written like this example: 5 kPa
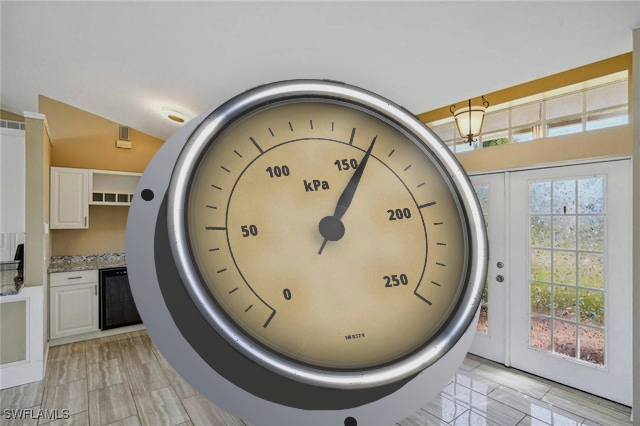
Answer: 160 kPa
